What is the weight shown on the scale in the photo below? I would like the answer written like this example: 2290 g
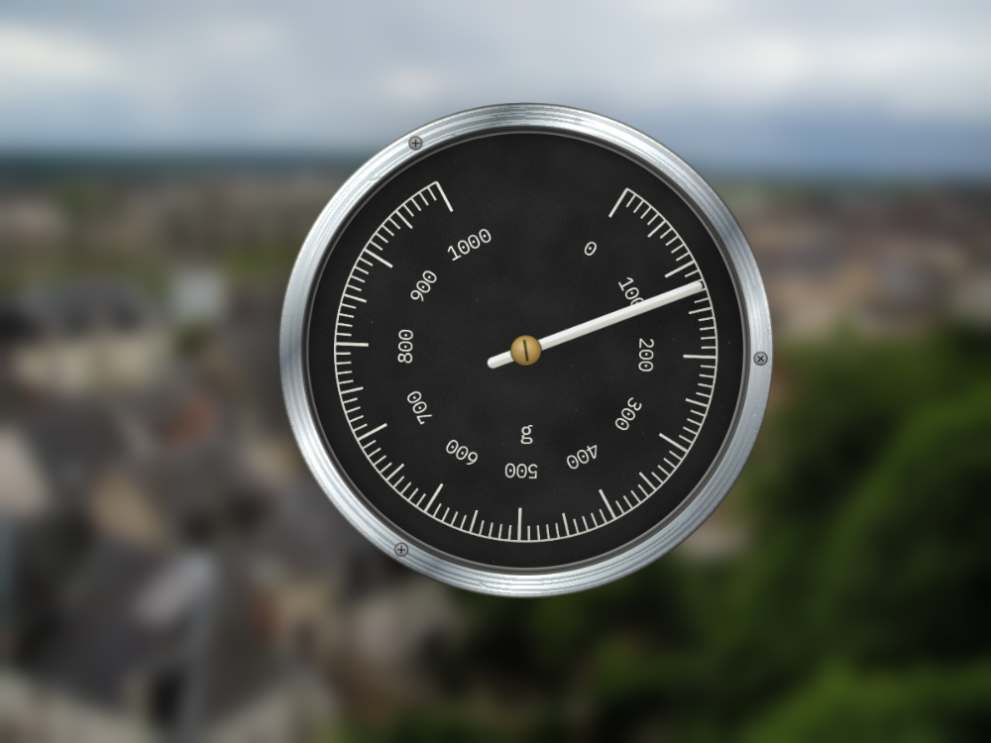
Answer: 125 g
